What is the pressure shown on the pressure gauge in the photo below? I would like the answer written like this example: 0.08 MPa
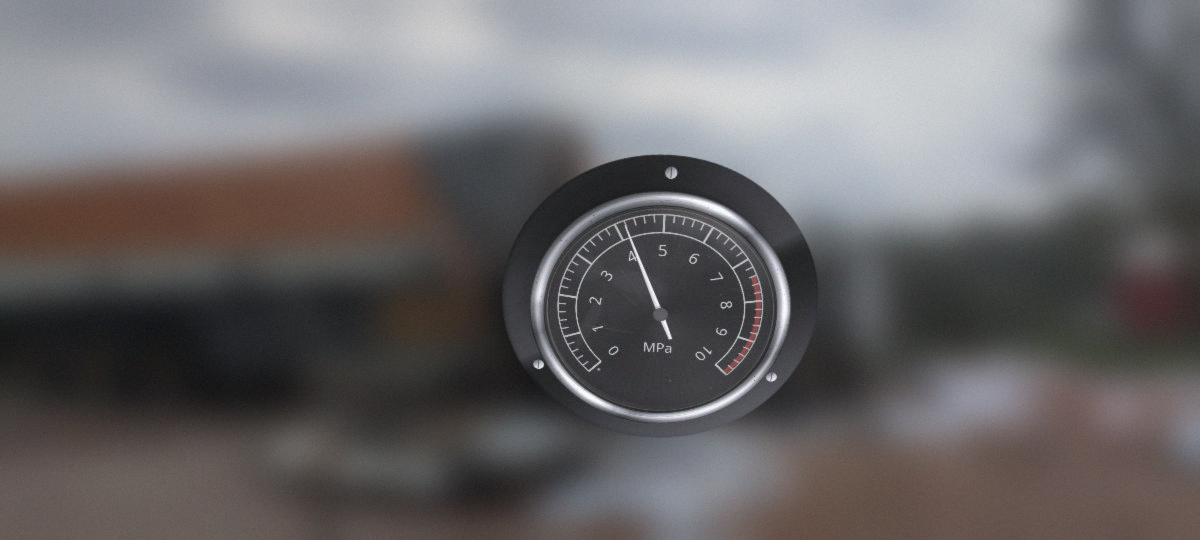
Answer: 4.2 MPa
